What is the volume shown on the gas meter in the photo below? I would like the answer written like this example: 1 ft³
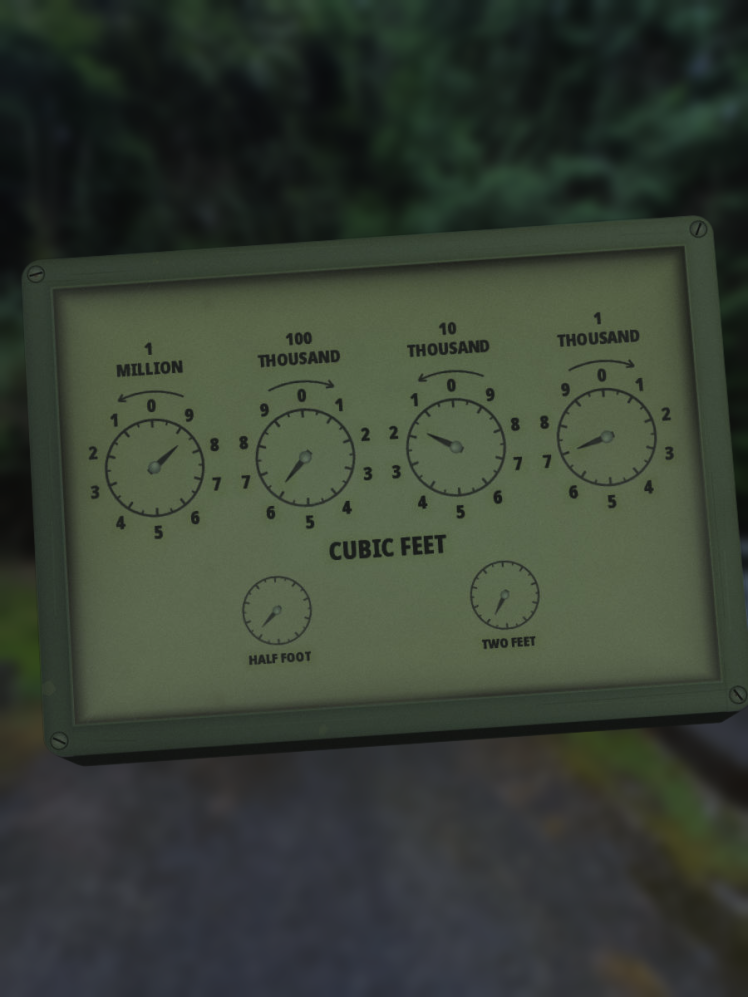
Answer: 861700 ft³
